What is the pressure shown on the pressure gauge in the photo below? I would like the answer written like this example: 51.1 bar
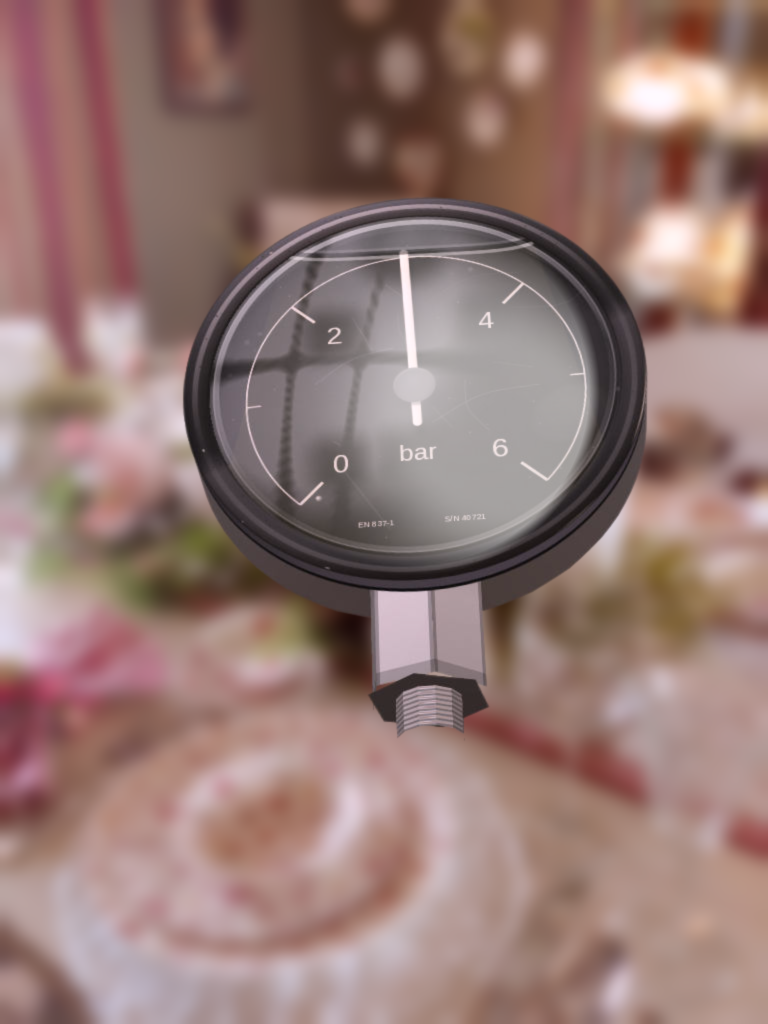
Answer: 3 bar
